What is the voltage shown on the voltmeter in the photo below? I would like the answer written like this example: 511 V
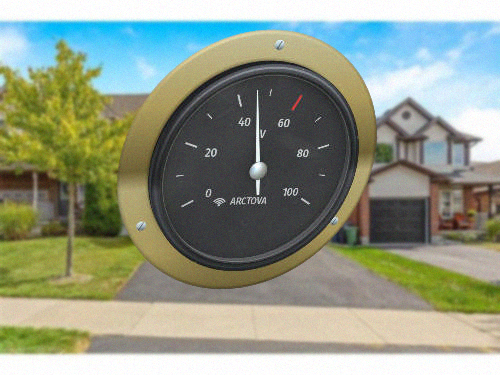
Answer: 45 V
